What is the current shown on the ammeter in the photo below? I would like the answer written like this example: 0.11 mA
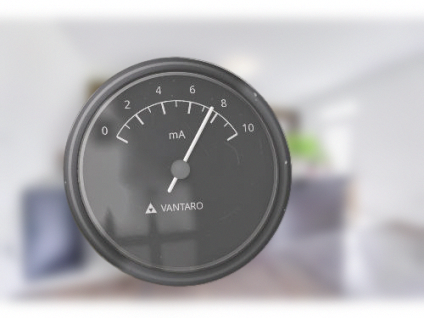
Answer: 7.5 mA
